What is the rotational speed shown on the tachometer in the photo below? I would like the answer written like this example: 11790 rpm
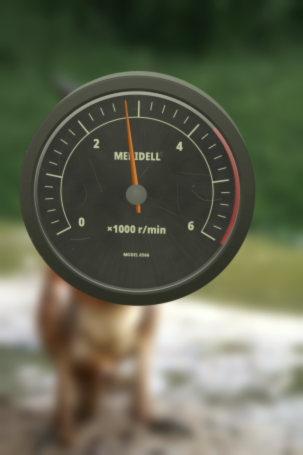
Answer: 2800 rpm
